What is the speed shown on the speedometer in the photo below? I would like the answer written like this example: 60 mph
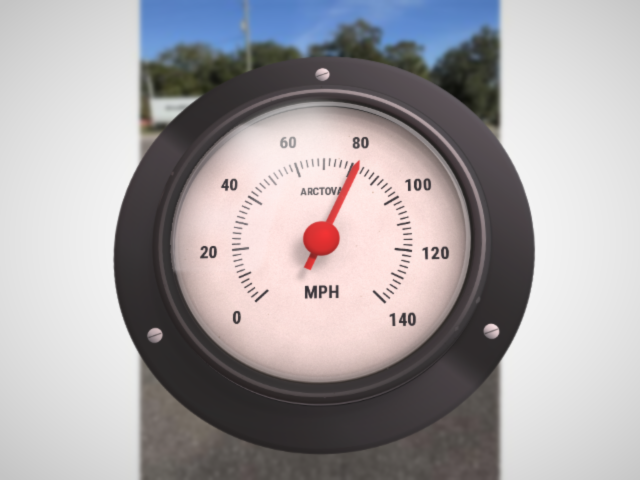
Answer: 82 mph
